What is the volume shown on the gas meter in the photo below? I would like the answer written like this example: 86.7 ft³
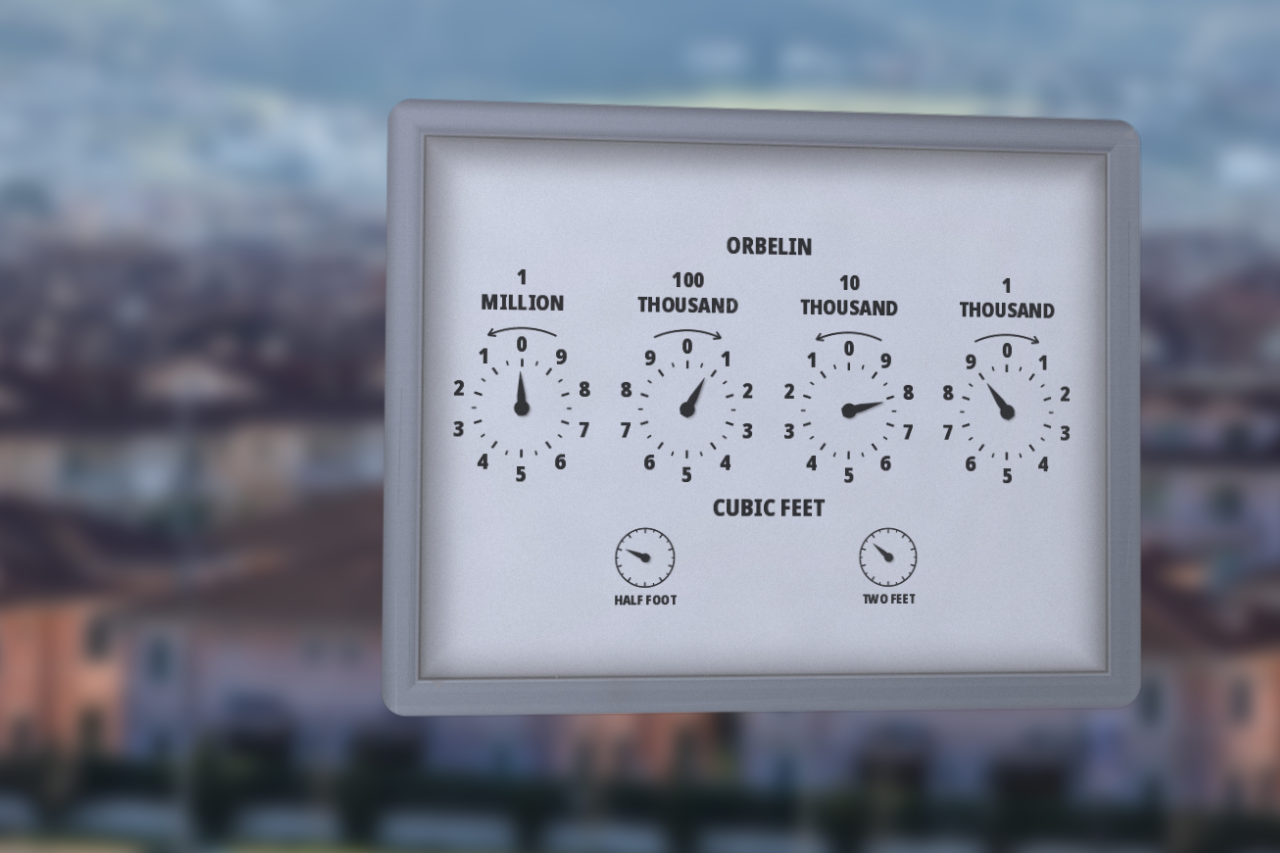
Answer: 7900 ft³
